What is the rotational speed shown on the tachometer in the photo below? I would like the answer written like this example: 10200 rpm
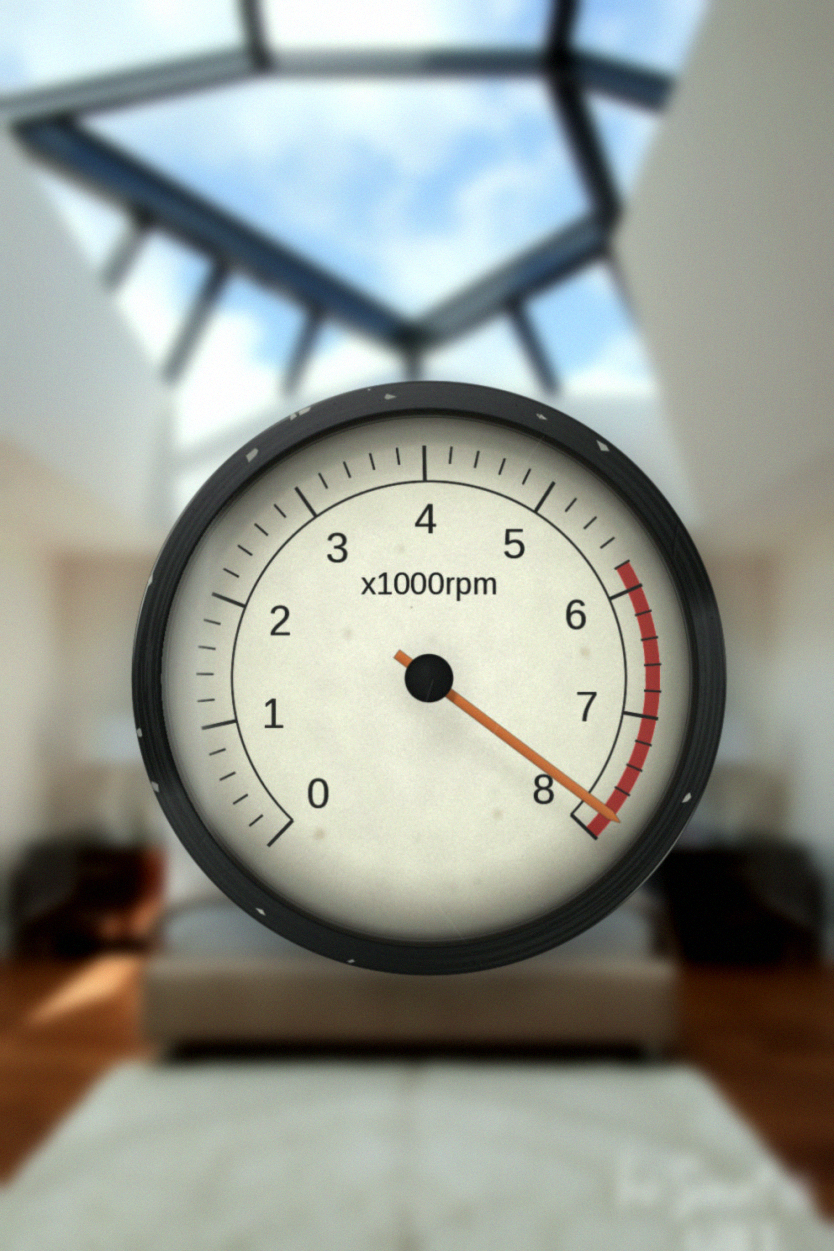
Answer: 7800 rpm
